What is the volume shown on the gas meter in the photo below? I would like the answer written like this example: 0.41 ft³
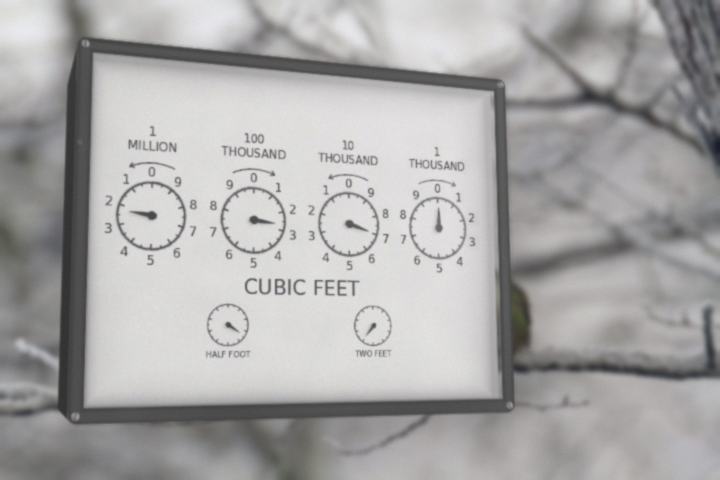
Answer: 227000 ft³
